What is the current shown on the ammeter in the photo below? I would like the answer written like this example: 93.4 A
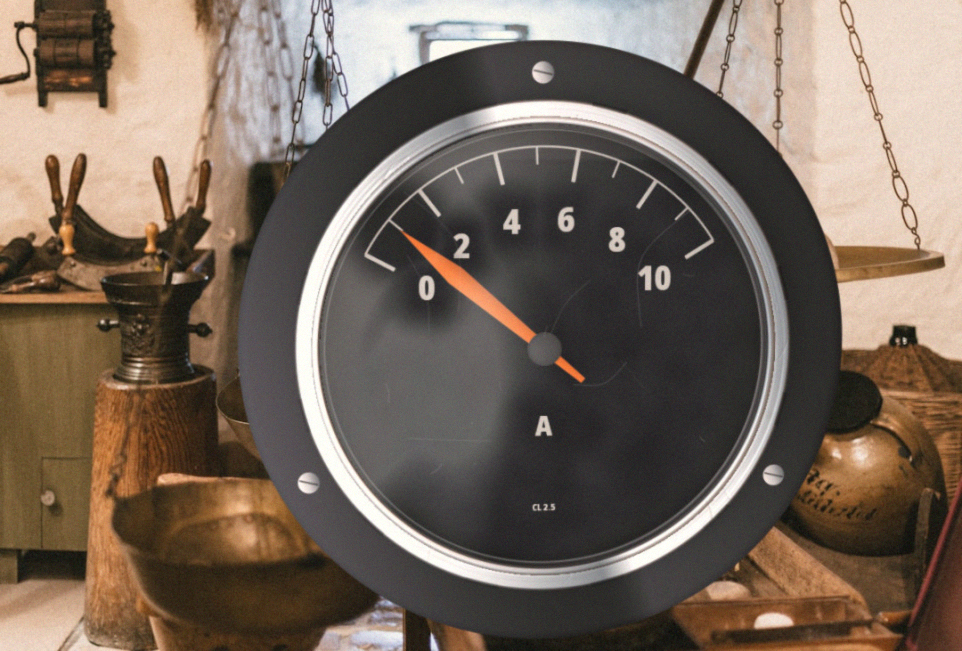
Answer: 1 A
